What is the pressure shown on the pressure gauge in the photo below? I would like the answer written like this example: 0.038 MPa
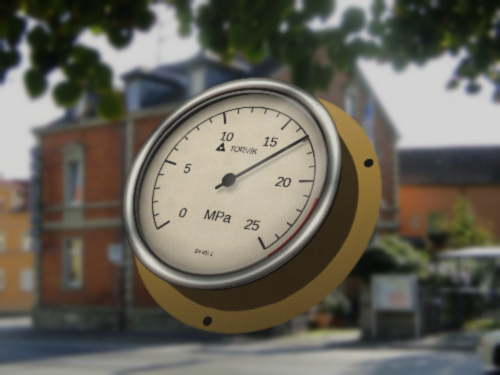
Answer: 17 MPa
